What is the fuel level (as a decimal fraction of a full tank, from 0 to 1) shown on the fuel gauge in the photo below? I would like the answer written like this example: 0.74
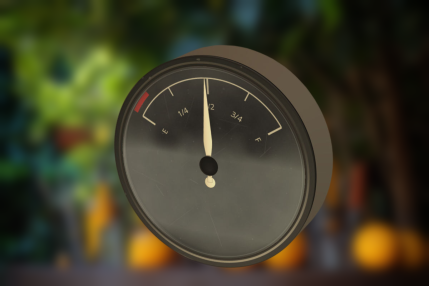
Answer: 0.5
